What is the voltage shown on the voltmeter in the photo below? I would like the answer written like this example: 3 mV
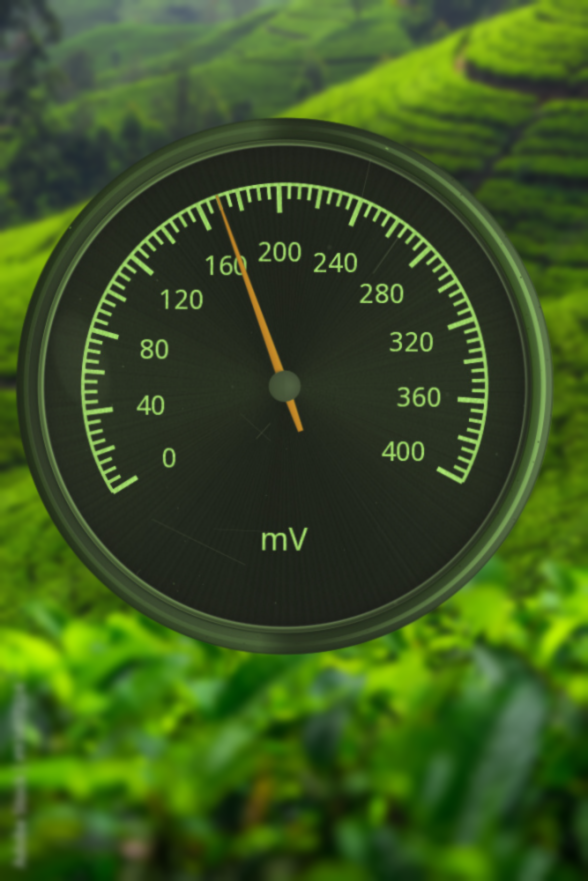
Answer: 170 mV
